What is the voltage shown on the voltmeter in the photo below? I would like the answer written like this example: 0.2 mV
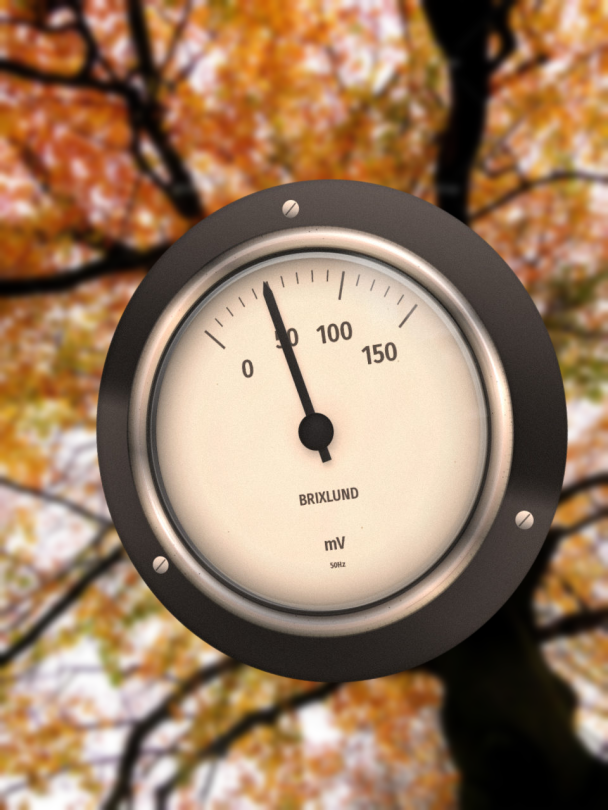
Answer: 50 mV
